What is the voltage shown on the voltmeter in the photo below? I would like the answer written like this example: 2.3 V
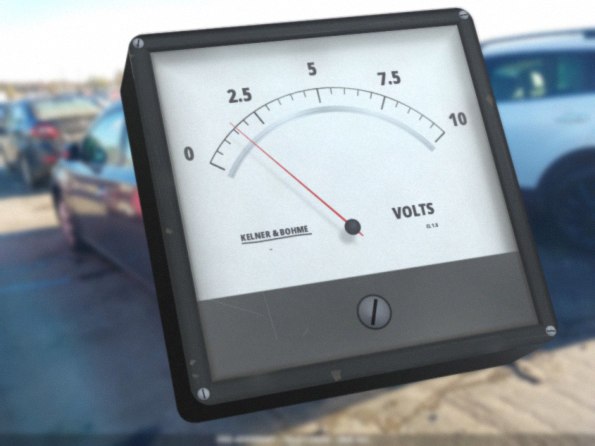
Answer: 1.5 V
